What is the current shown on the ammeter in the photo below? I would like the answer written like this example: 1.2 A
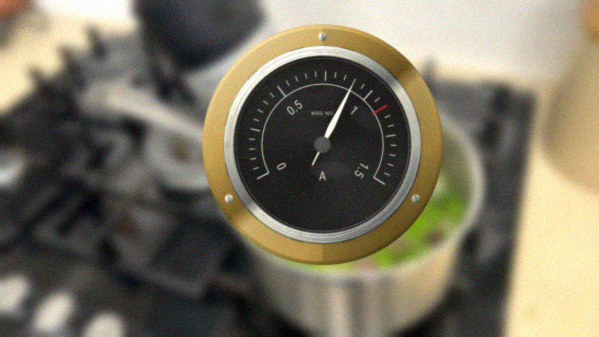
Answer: 0.9 A
